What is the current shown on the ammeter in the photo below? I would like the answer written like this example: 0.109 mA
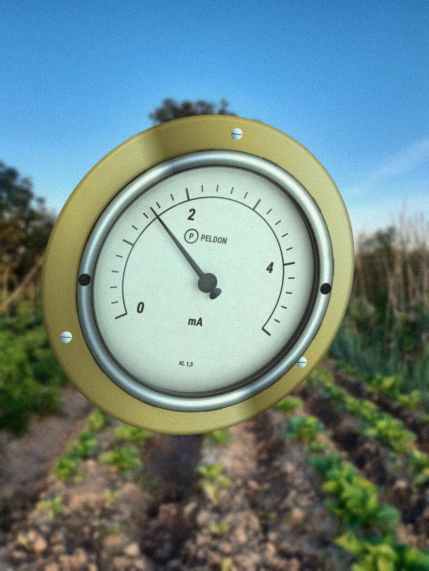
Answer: 1.5 mA
